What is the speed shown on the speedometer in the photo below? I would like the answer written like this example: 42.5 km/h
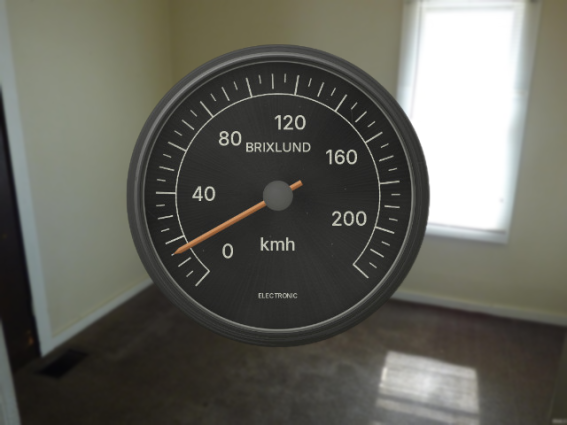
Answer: 15 km/h
